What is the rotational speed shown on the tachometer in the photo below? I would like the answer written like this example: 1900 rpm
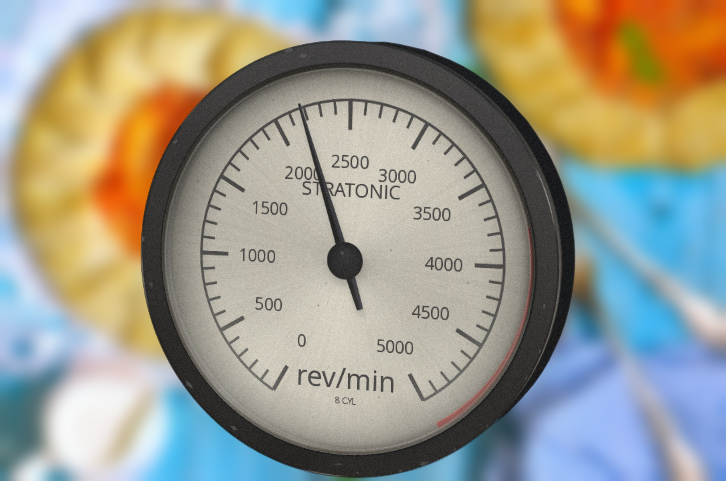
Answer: 2200 rpm
